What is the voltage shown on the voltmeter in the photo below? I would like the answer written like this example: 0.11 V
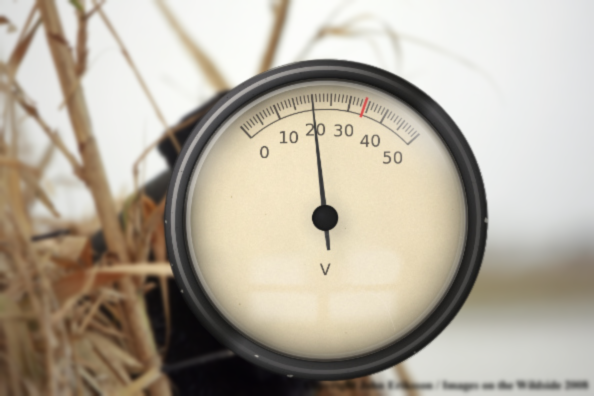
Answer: 20 V
